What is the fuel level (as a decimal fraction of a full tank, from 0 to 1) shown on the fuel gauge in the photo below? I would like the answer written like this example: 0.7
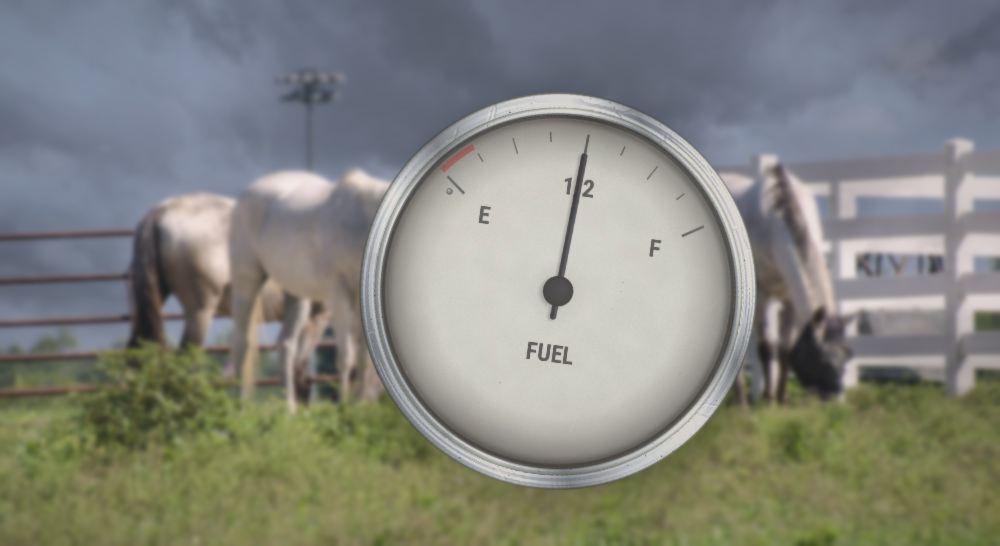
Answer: 0.5
